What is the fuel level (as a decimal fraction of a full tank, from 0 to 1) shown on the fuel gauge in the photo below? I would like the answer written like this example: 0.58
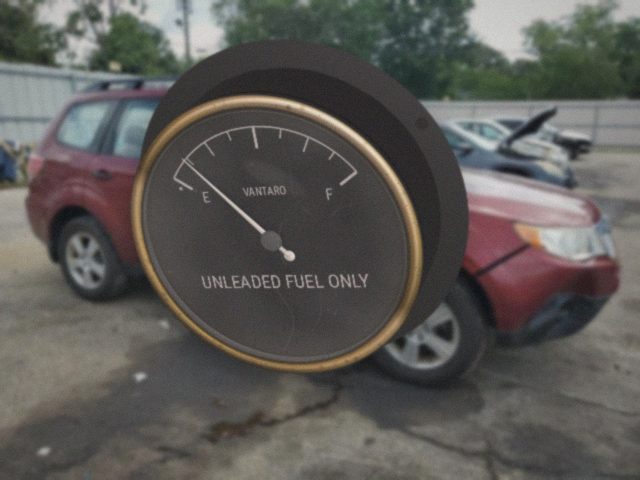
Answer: 0.125
